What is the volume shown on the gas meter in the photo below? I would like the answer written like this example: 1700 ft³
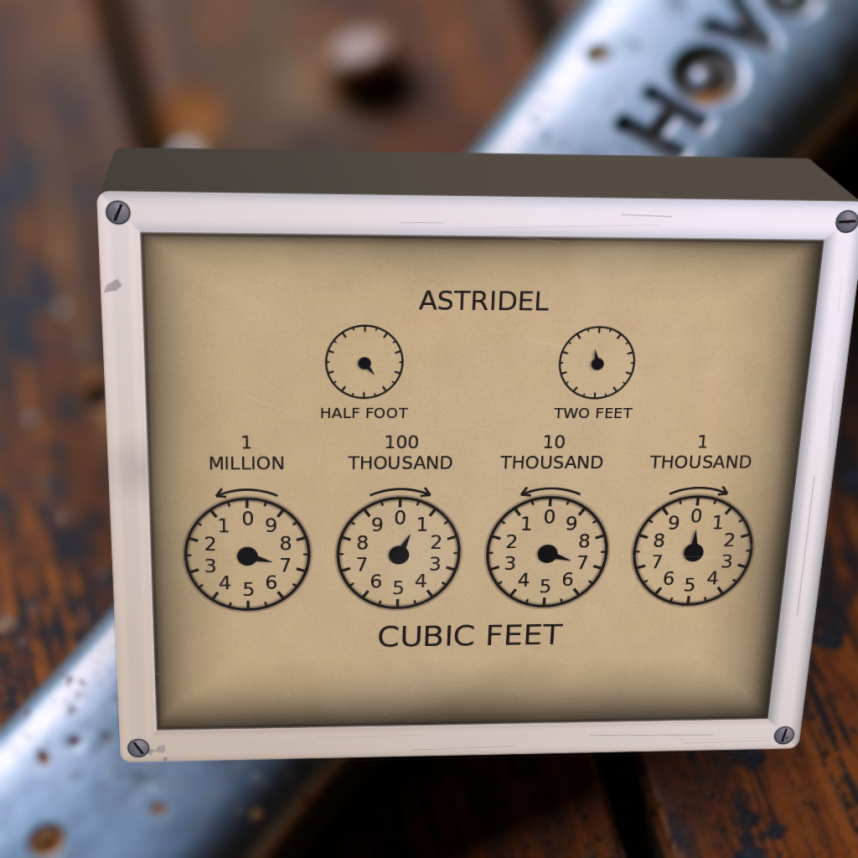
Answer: 707000 ft³
